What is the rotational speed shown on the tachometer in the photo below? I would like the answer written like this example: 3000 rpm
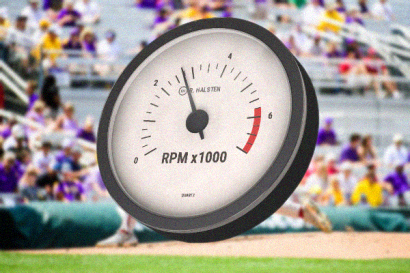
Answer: 2750 rpm
